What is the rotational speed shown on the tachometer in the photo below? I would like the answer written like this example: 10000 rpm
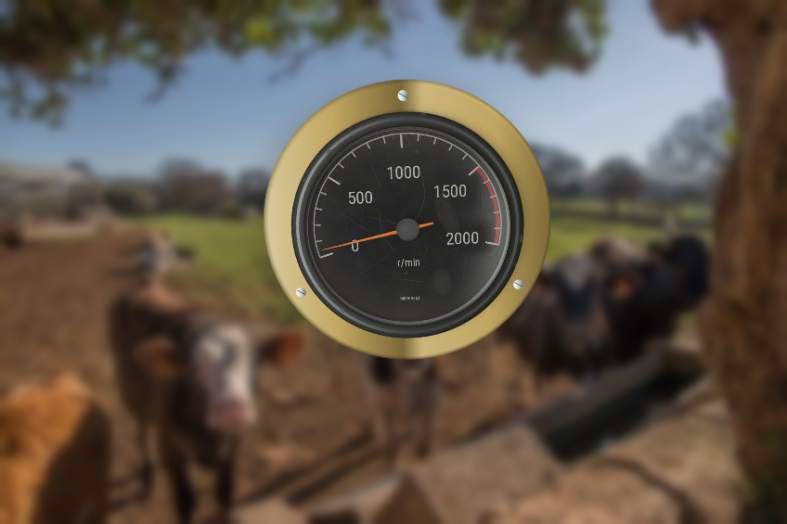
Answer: 50 rpm
